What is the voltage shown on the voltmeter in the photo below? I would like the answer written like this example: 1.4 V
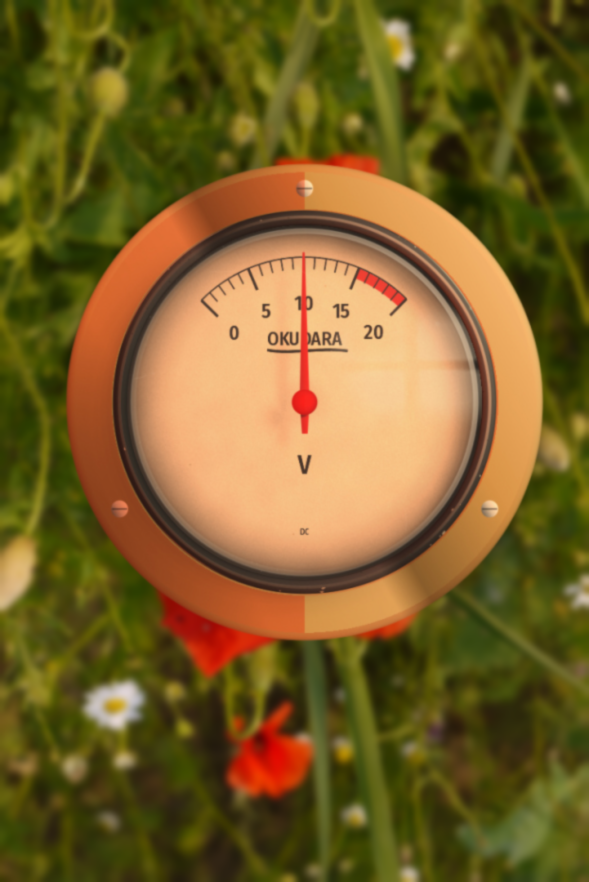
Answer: 10 V
